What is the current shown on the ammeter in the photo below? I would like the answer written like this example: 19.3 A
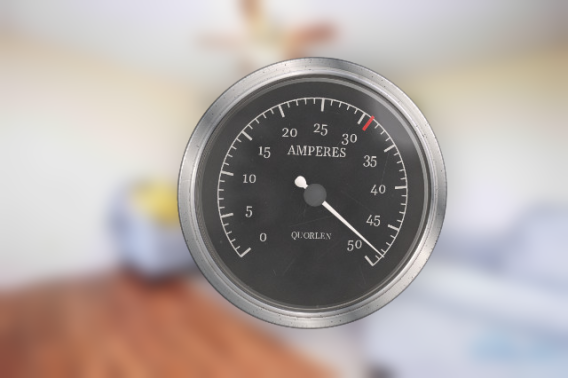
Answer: 48.5 A
